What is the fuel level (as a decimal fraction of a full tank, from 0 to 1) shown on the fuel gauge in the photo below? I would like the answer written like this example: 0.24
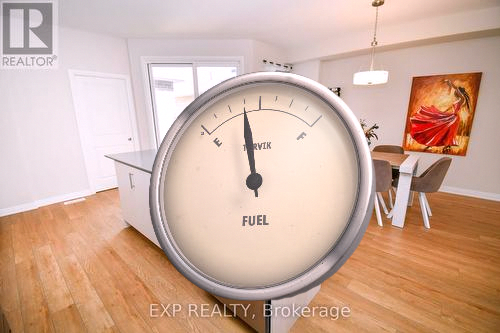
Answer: 0.375
